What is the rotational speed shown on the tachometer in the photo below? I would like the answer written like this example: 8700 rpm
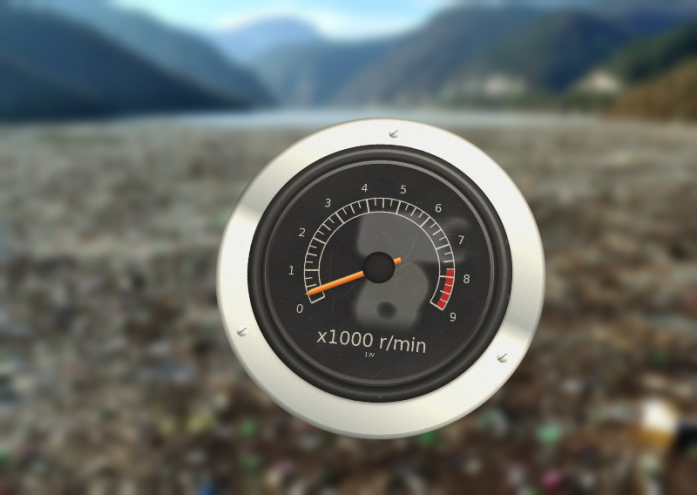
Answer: 250 rpm
